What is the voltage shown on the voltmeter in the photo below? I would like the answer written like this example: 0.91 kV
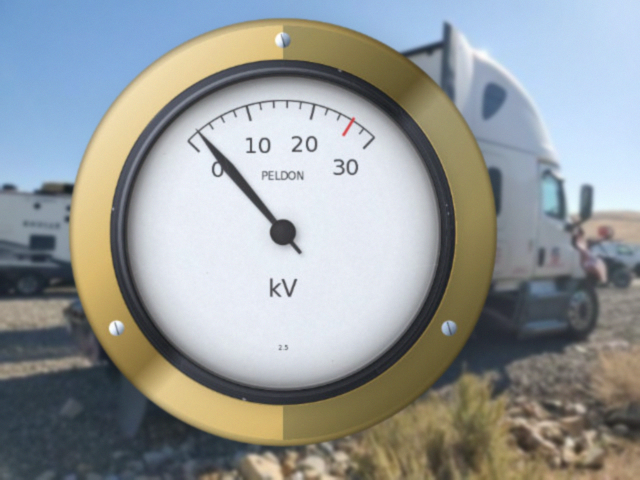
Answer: 2 kV
